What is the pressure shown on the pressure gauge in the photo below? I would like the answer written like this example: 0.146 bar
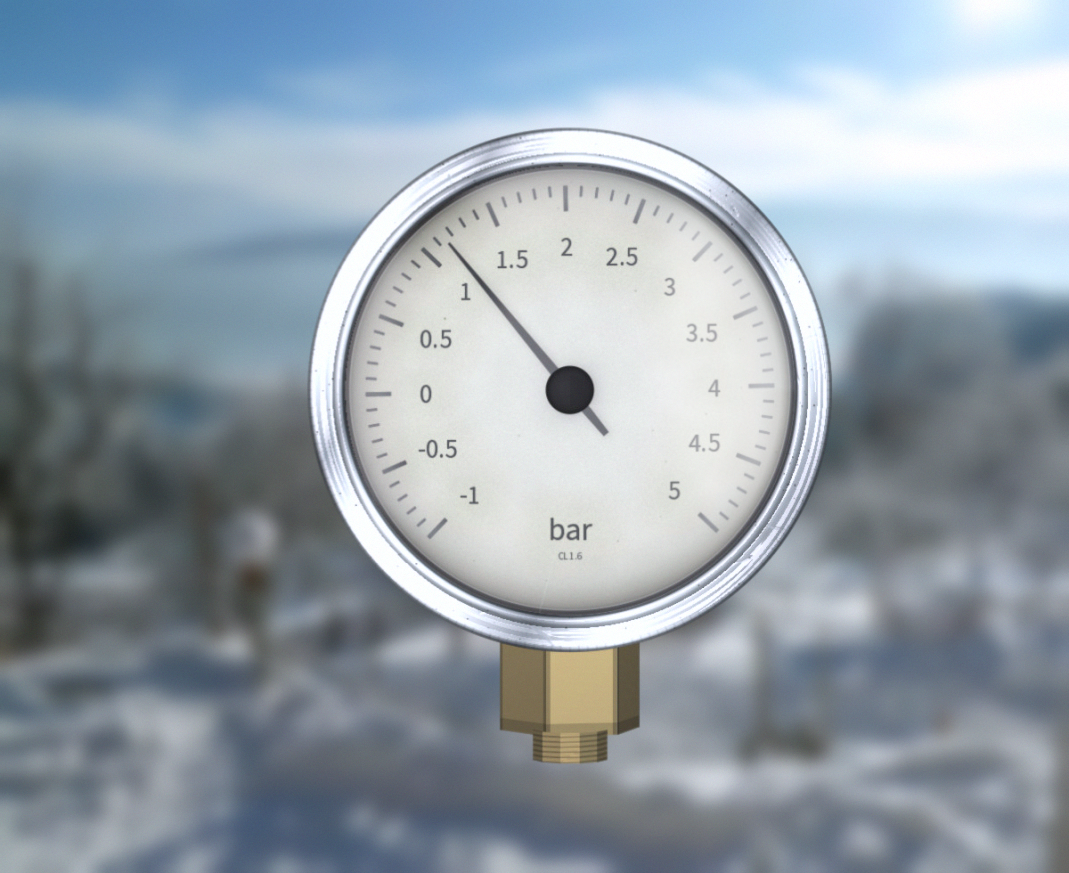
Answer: 1.15 bar
